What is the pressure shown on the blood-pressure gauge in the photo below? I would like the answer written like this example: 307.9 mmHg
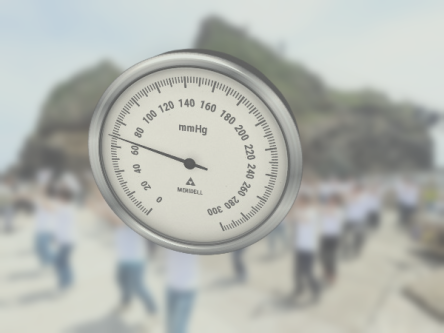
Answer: 70 mmHg
